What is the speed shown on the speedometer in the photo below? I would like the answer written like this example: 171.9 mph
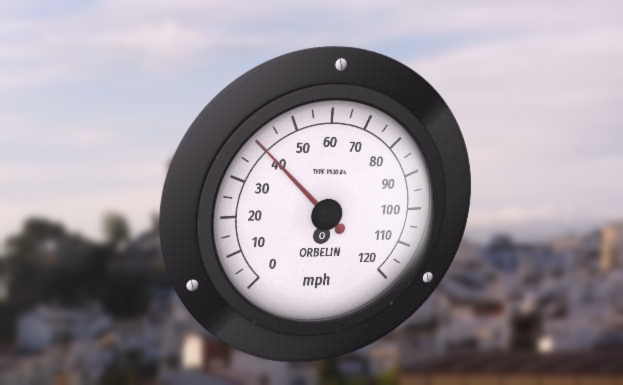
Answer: 40 mph
